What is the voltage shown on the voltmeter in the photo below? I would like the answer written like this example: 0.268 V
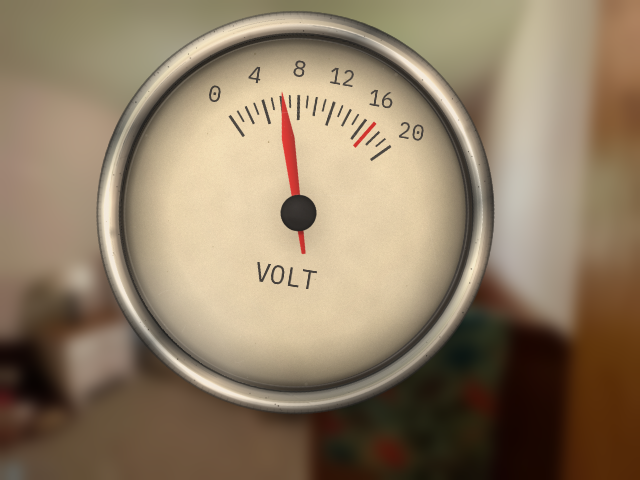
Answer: 6 V
